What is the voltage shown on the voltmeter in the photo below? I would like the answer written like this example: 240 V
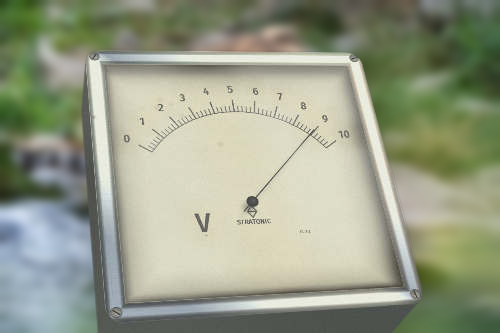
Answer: 9 V
